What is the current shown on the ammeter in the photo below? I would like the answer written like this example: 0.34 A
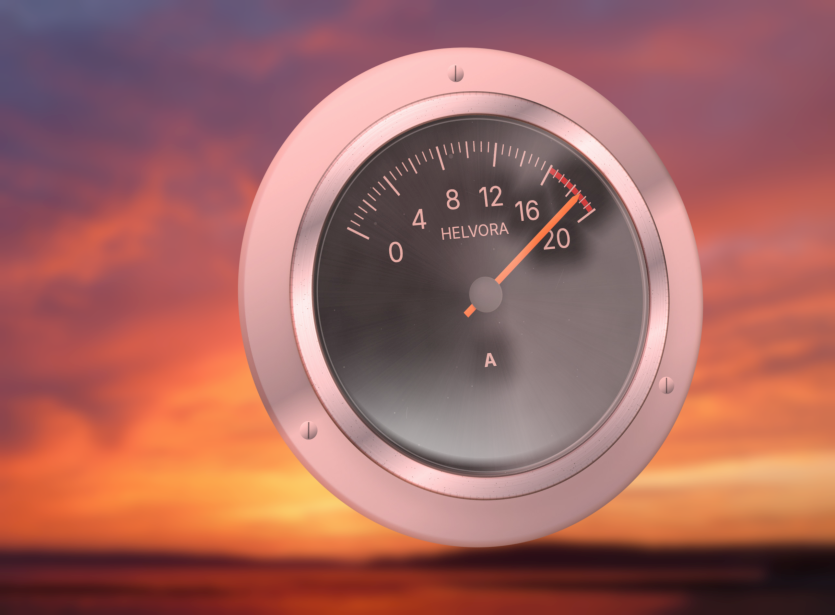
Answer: 18.5 A
